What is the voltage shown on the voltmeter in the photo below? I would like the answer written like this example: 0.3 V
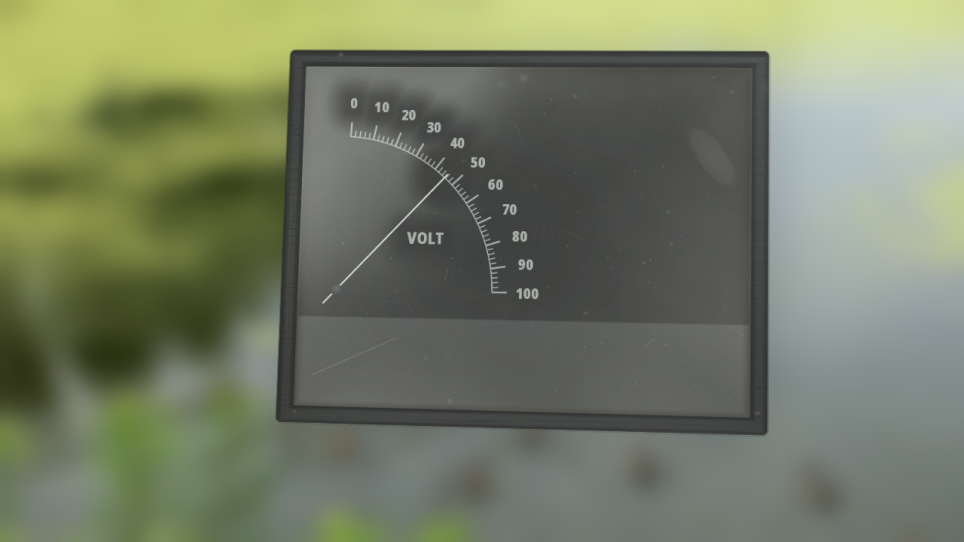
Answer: 46 V
